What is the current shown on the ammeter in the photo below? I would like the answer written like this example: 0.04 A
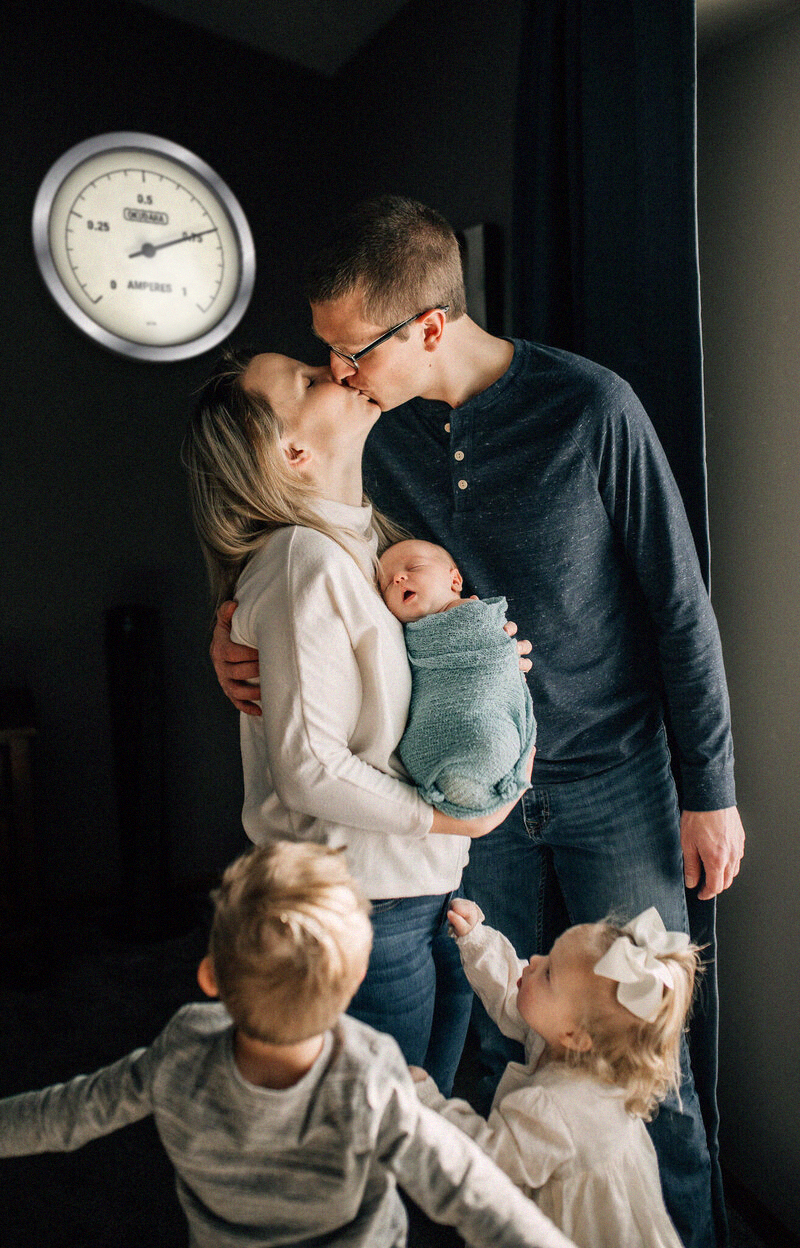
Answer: 0.75 A
